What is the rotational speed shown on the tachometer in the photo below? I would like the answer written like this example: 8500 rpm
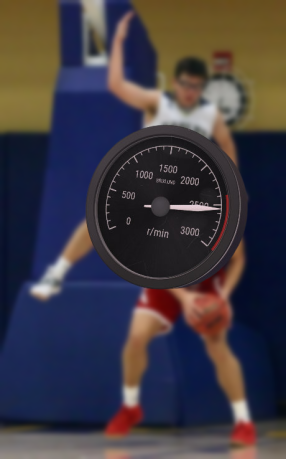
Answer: 2550 rpm
